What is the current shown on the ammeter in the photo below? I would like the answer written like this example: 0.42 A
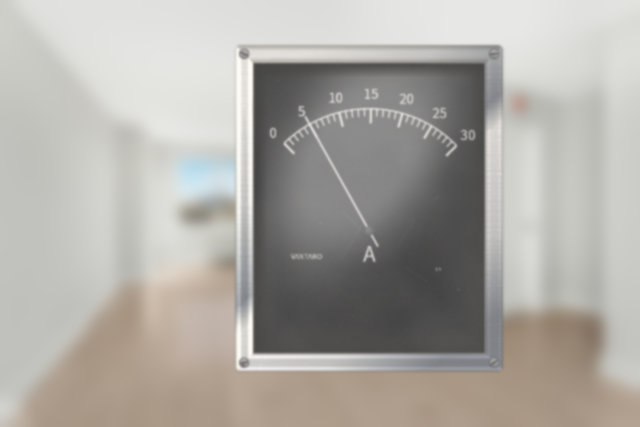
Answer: 5 A
